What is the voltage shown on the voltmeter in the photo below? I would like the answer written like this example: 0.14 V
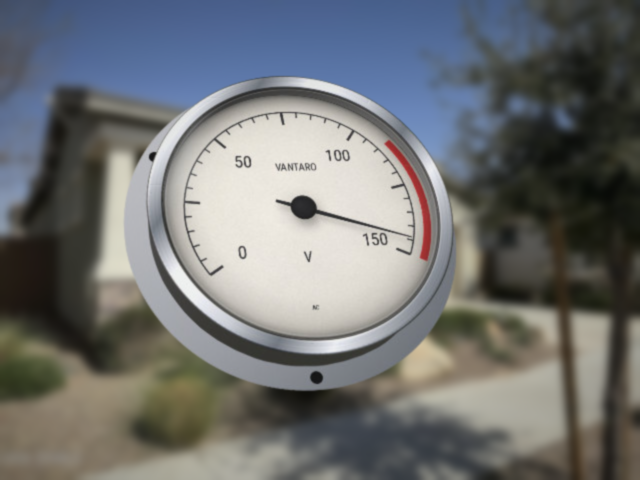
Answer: 145 V
